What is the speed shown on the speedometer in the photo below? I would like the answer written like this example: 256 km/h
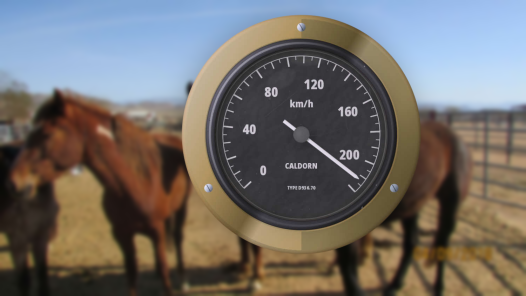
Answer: 212.5 km/h
